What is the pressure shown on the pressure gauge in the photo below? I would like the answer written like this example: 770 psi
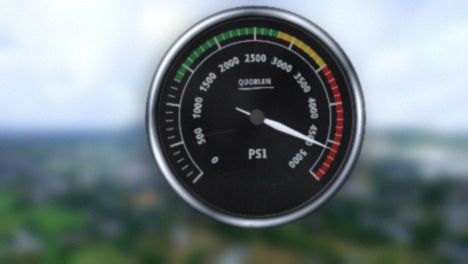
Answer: 4600 psi
